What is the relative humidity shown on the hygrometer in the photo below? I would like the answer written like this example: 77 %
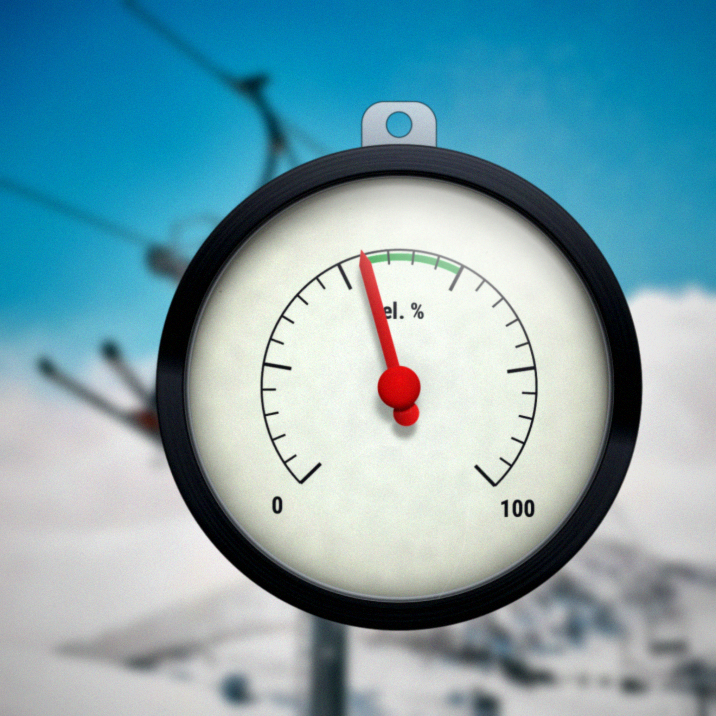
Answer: 44 %
